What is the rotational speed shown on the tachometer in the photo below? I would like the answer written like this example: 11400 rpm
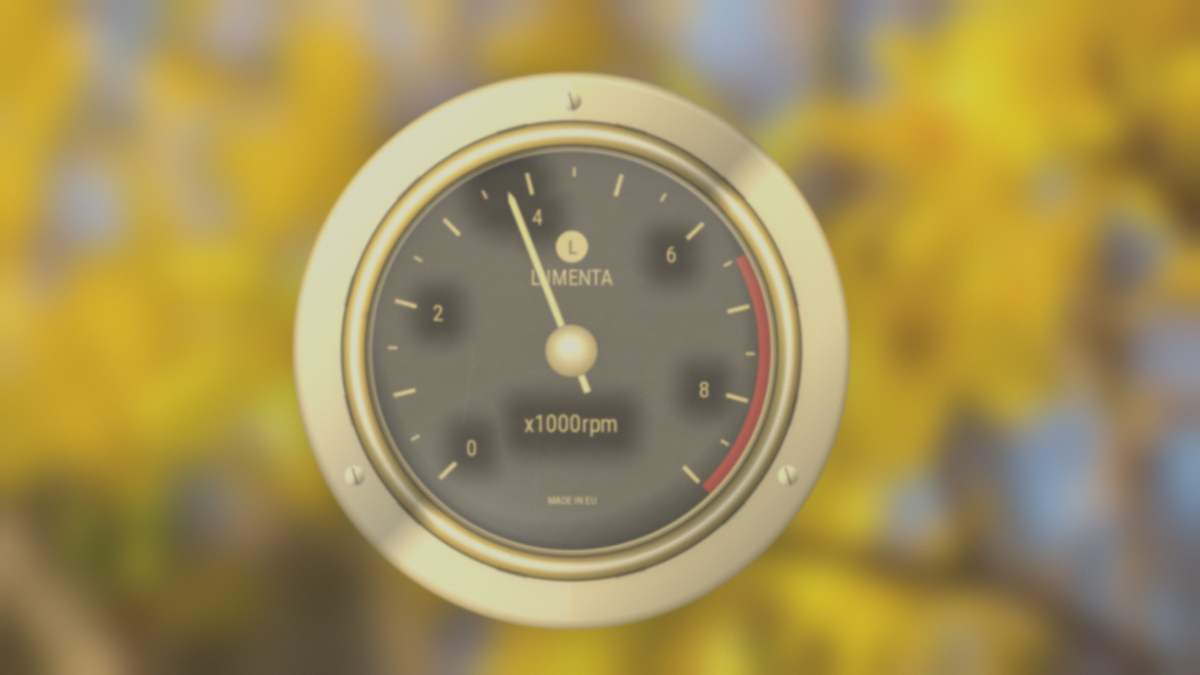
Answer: 3750 rpm
